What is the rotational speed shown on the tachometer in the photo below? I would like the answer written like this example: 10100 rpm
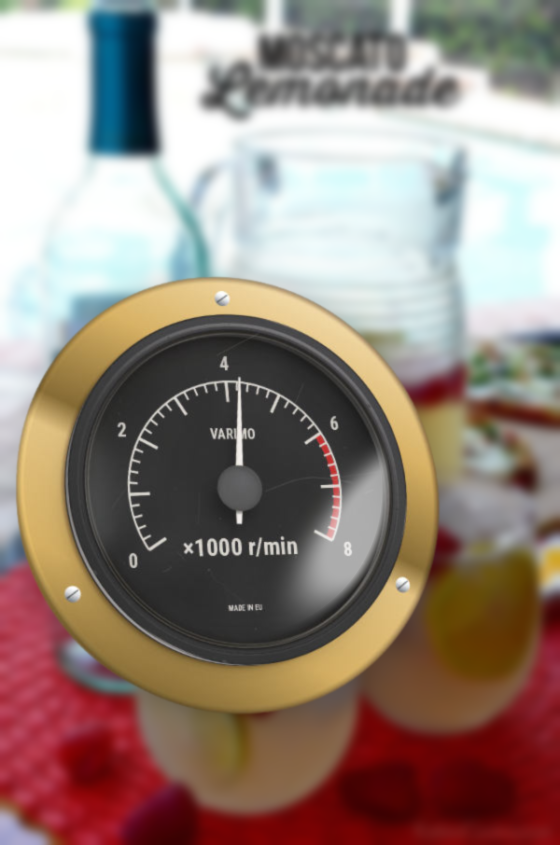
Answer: 4200 rpm
